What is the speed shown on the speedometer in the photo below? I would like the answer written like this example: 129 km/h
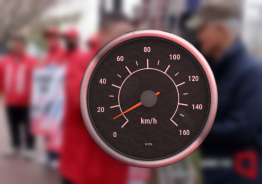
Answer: 10 km/h
